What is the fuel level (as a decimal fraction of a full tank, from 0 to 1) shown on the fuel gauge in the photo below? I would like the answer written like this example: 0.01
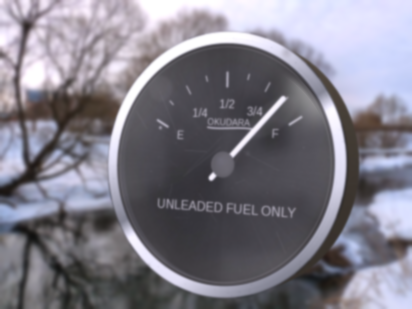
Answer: 0.875
